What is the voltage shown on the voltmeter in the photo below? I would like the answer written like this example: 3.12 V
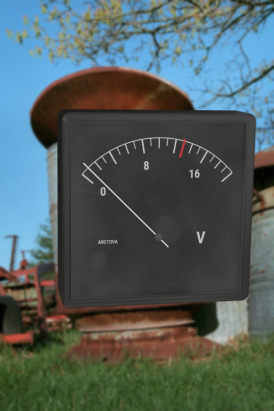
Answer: 1 V
